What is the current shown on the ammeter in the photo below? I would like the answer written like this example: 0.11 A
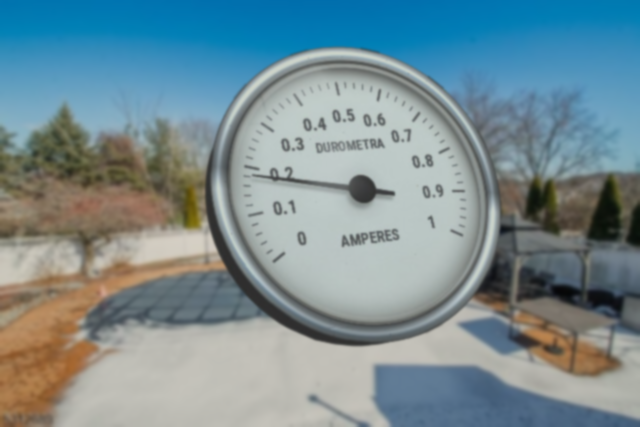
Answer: 0.18 A
